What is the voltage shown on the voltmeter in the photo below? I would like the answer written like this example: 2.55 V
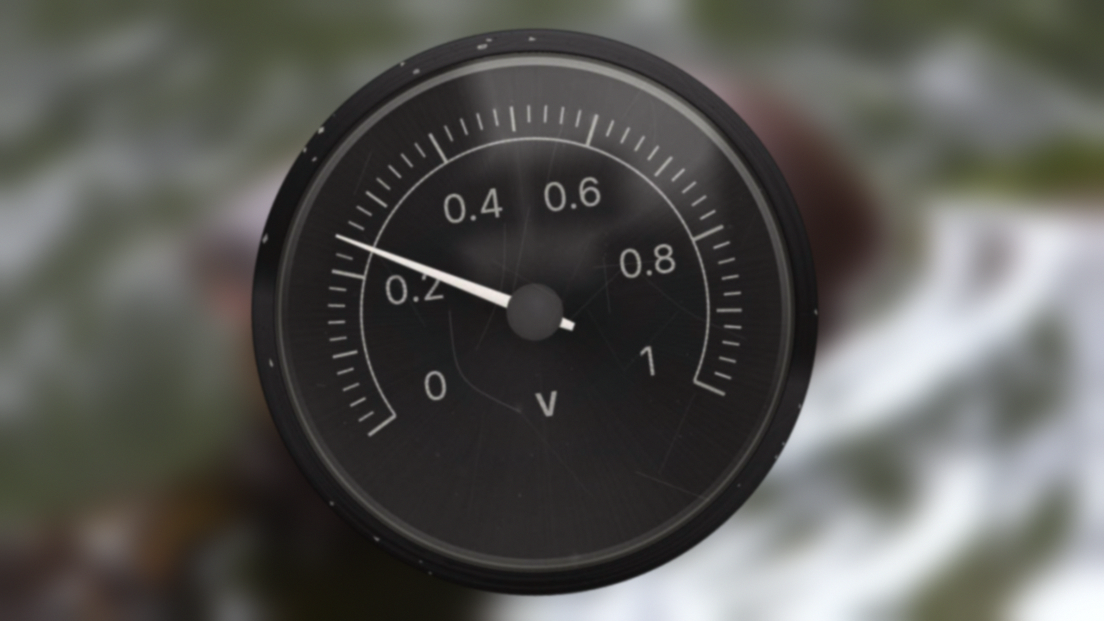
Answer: 0.24 V
